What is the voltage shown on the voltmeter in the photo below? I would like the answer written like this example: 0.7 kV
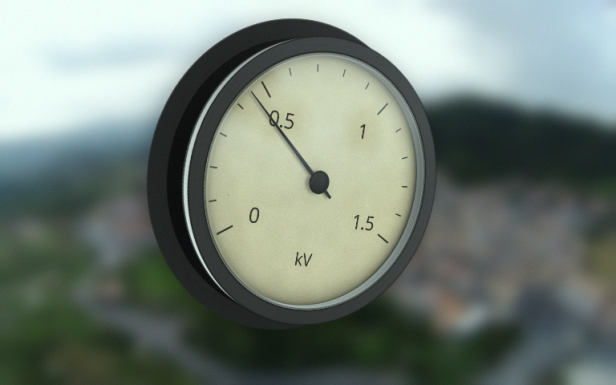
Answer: 0.45 kV
